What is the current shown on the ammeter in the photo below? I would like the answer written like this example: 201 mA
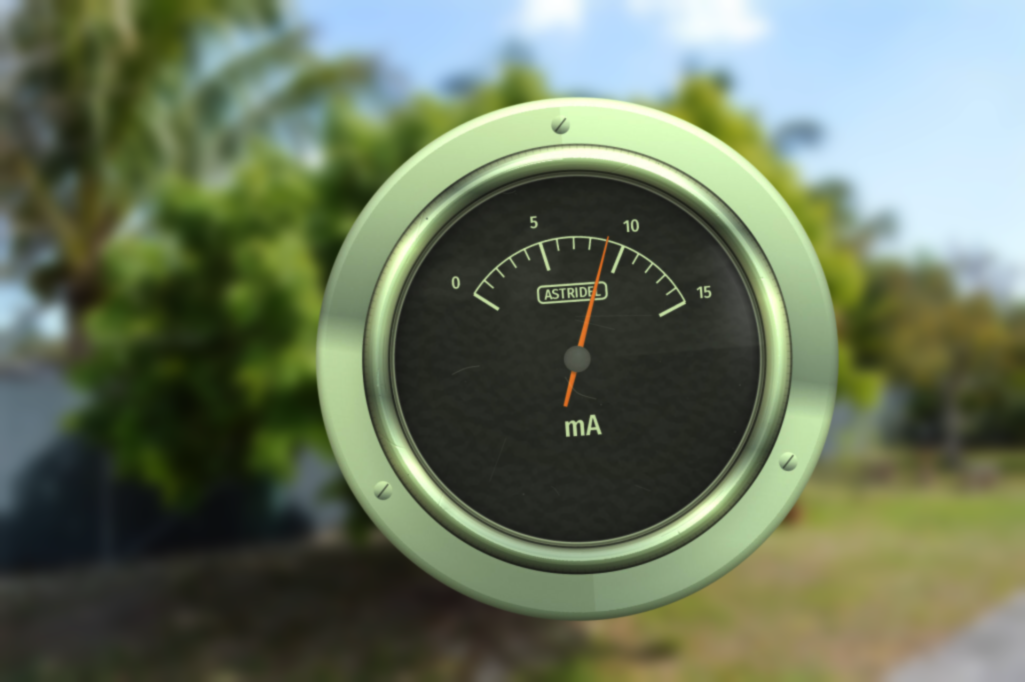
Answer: 9 mA
